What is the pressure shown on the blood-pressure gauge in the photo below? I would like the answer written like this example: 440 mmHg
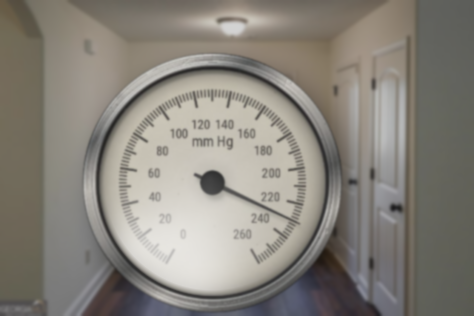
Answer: 230 mmHg
